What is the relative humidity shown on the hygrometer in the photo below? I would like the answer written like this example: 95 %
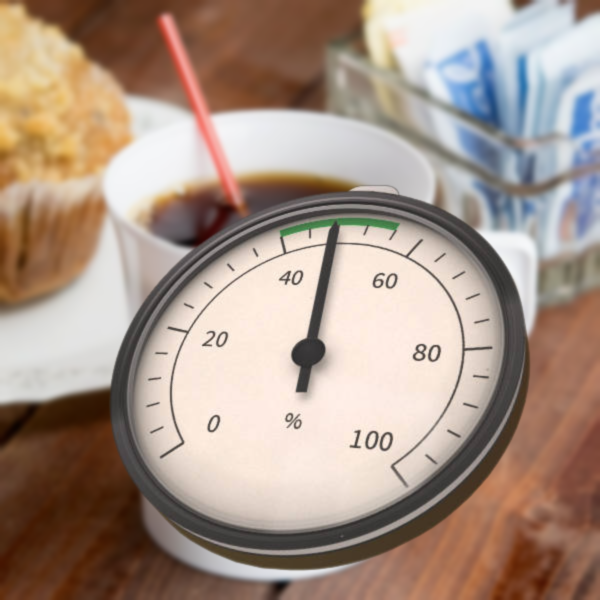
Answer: 48 %
